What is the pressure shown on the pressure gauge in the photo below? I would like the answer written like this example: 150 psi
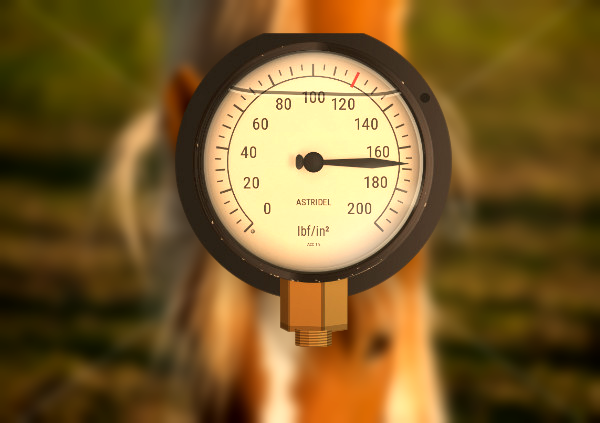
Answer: 167.5 psi
